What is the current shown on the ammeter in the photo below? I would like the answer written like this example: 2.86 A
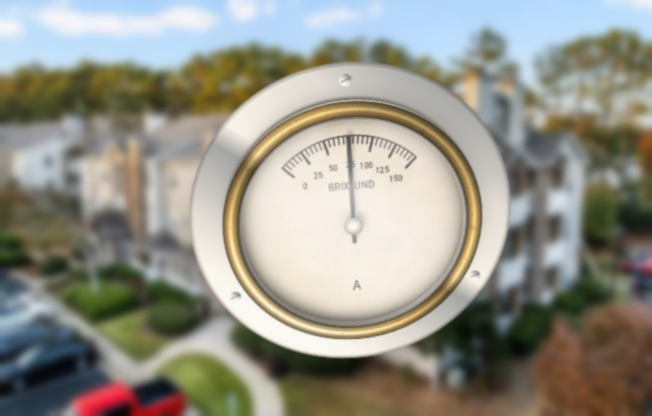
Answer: 75 A
